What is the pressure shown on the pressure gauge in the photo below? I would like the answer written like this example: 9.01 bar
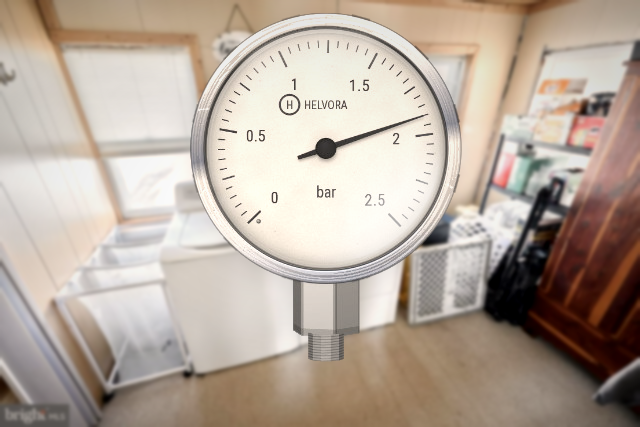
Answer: 1.9 bar
